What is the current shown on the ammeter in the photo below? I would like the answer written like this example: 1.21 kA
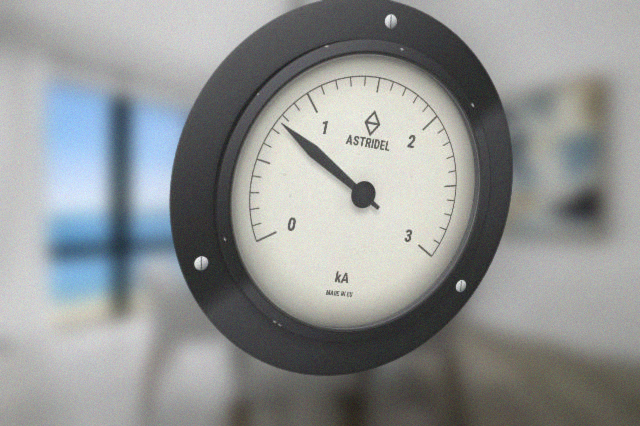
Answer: 0.75 kA
